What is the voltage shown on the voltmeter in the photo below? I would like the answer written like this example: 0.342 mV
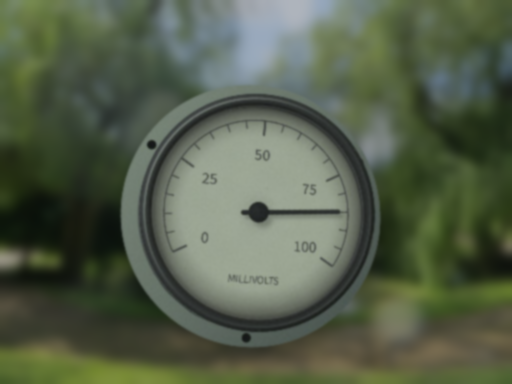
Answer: 85 mV
